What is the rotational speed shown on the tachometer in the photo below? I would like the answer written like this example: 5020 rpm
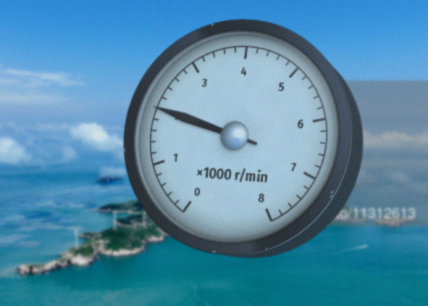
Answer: 2000 rpm
